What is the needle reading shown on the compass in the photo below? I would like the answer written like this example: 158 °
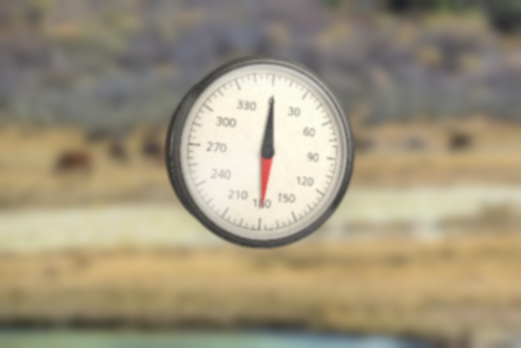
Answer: 180 °
